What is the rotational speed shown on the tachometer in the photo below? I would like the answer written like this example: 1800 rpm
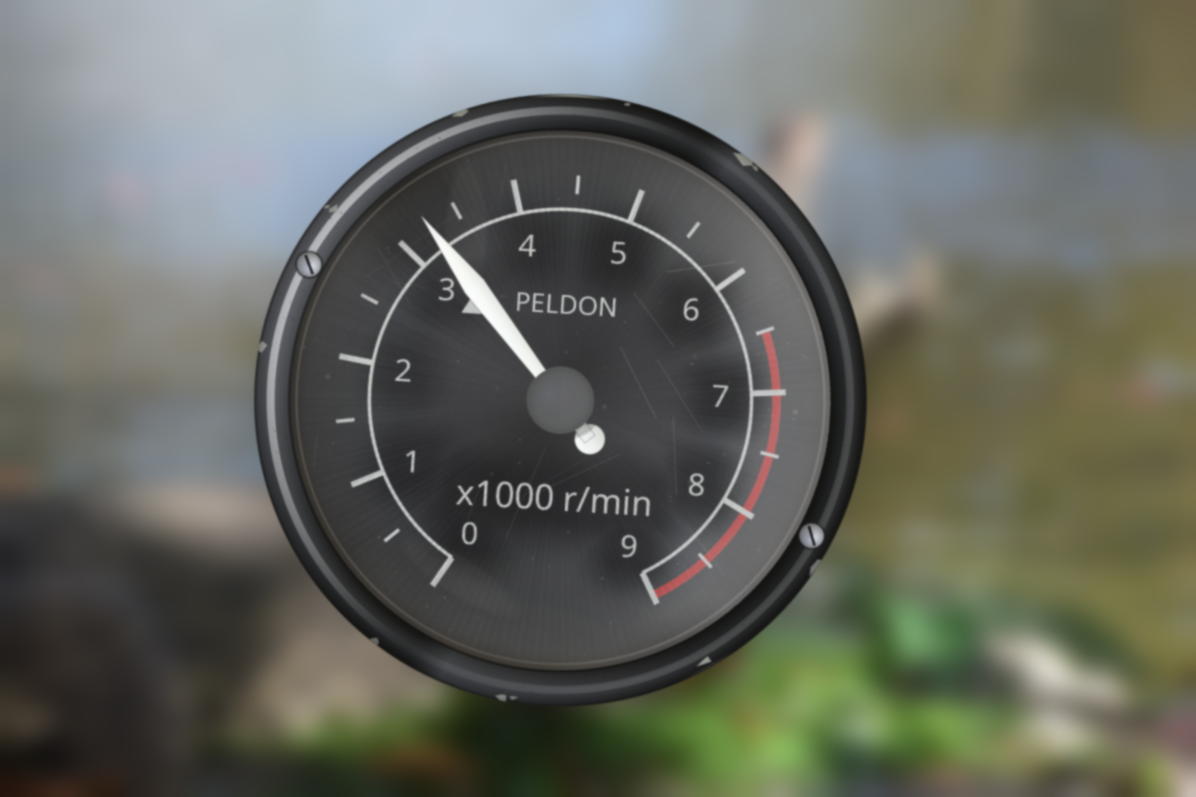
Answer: 3250 rpm
